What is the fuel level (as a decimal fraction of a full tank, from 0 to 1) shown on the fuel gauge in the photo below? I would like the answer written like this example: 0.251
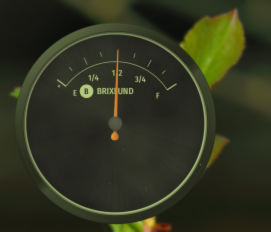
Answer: 0.5
